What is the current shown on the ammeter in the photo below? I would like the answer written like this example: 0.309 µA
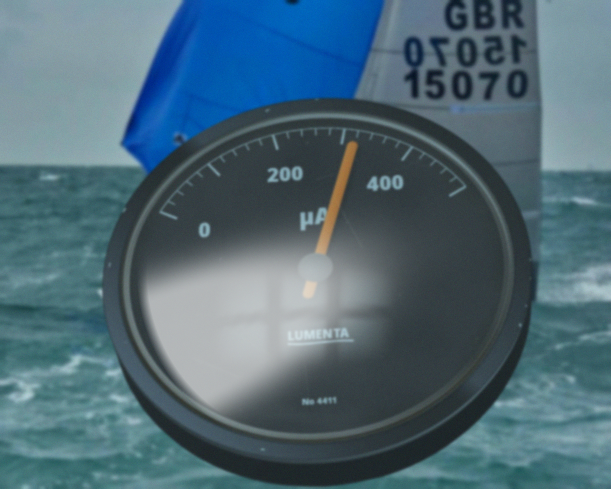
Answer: 320 µA
